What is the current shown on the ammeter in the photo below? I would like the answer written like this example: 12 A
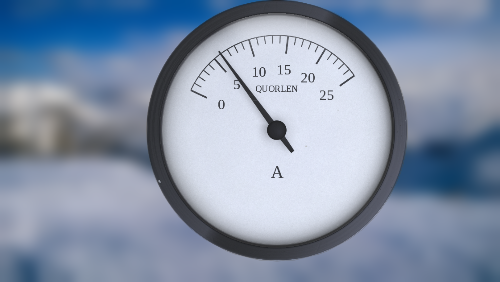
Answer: 6 A
